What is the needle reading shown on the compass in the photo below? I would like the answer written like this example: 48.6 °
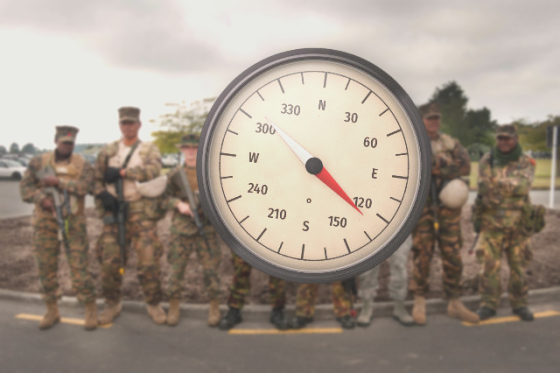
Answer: 127.5 °
